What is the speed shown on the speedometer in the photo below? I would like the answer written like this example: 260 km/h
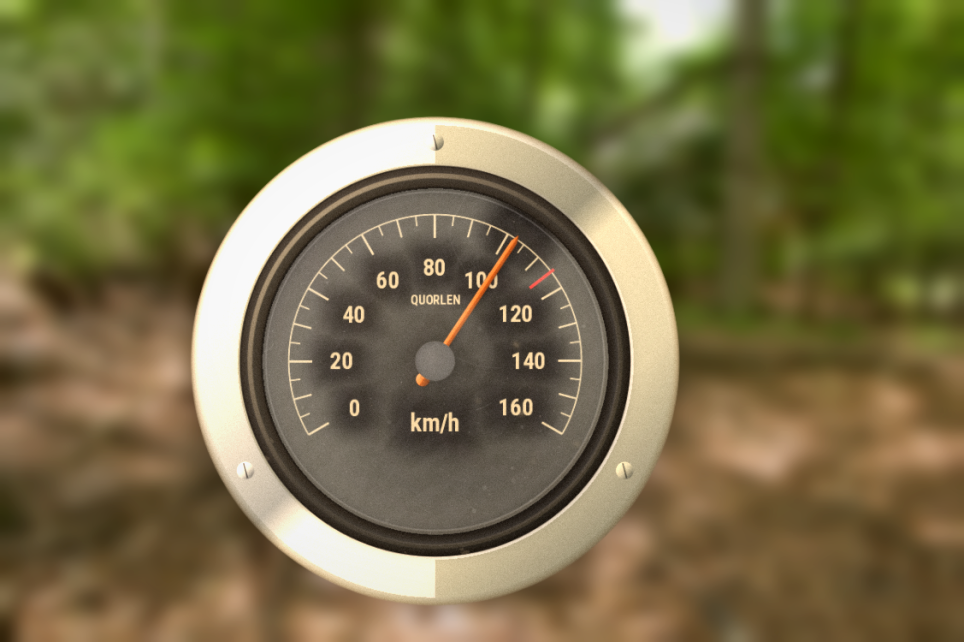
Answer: 102.5 km/h
